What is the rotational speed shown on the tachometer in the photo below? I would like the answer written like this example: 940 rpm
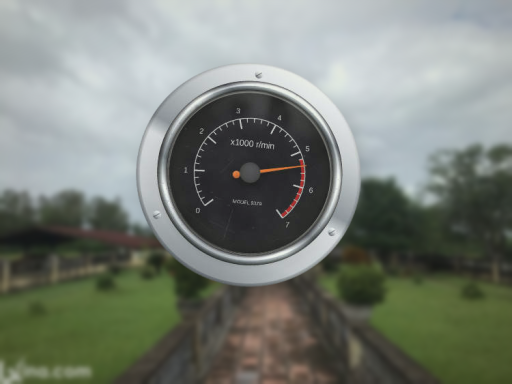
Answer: 5400 rpm
